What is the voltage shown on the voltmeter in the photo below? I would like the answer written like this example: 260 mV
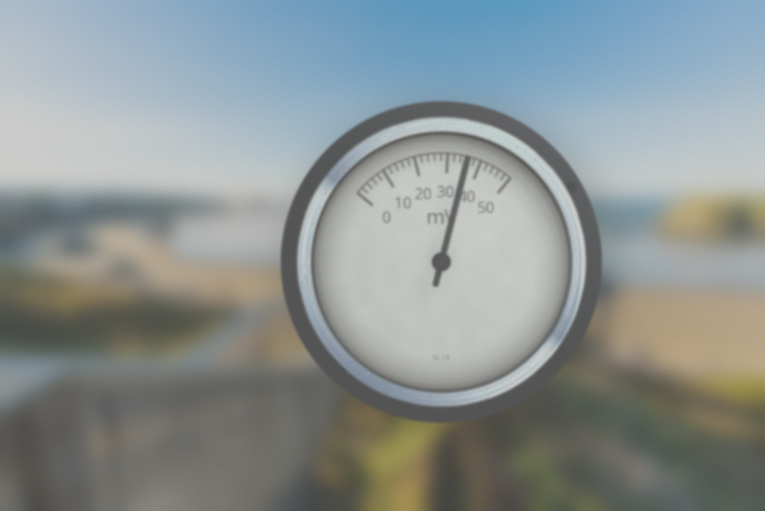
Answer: 36 mV
